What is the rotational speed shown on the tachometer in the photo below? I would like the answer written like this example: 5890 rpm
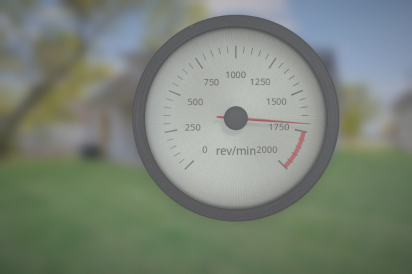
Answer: 1700 rpm
